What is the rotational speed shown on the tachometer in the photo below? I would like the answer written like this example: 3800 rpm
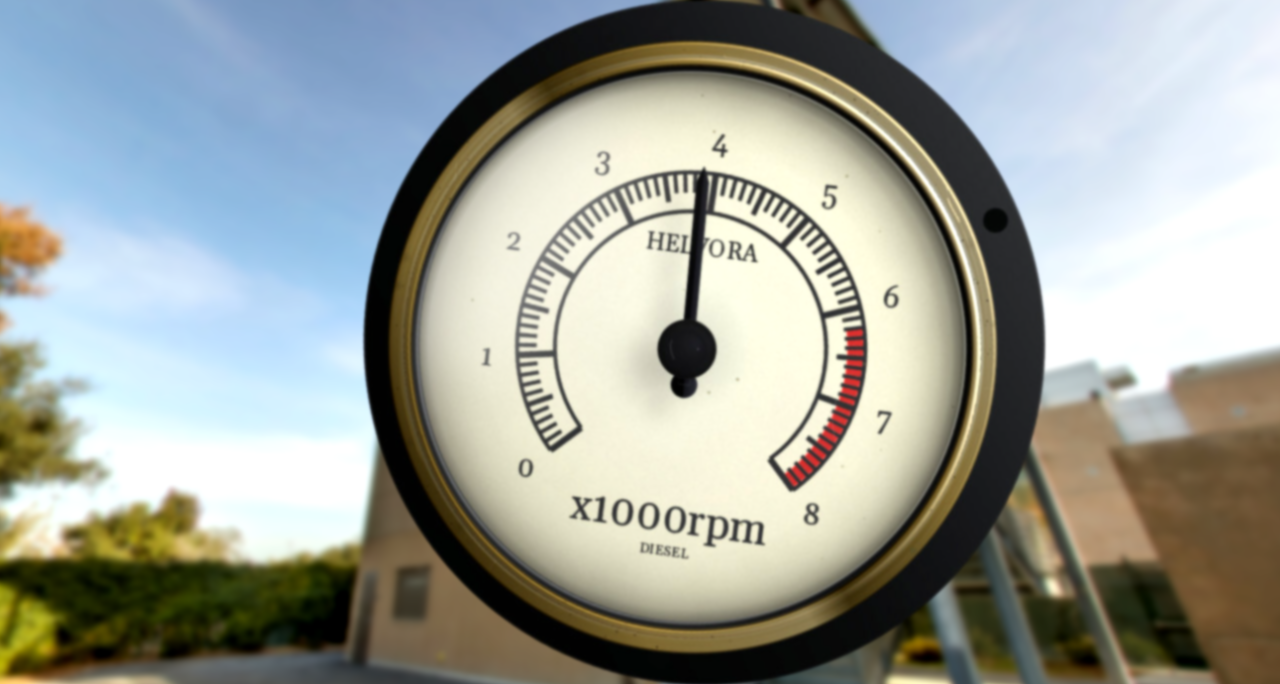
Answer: 3900 rpm
